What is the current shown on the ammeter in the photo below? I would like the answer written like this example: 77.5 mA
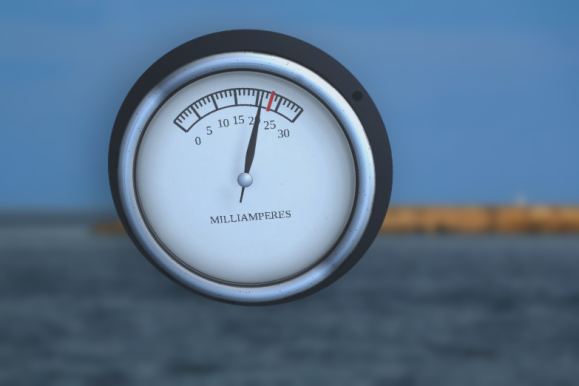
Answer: 21 mA
